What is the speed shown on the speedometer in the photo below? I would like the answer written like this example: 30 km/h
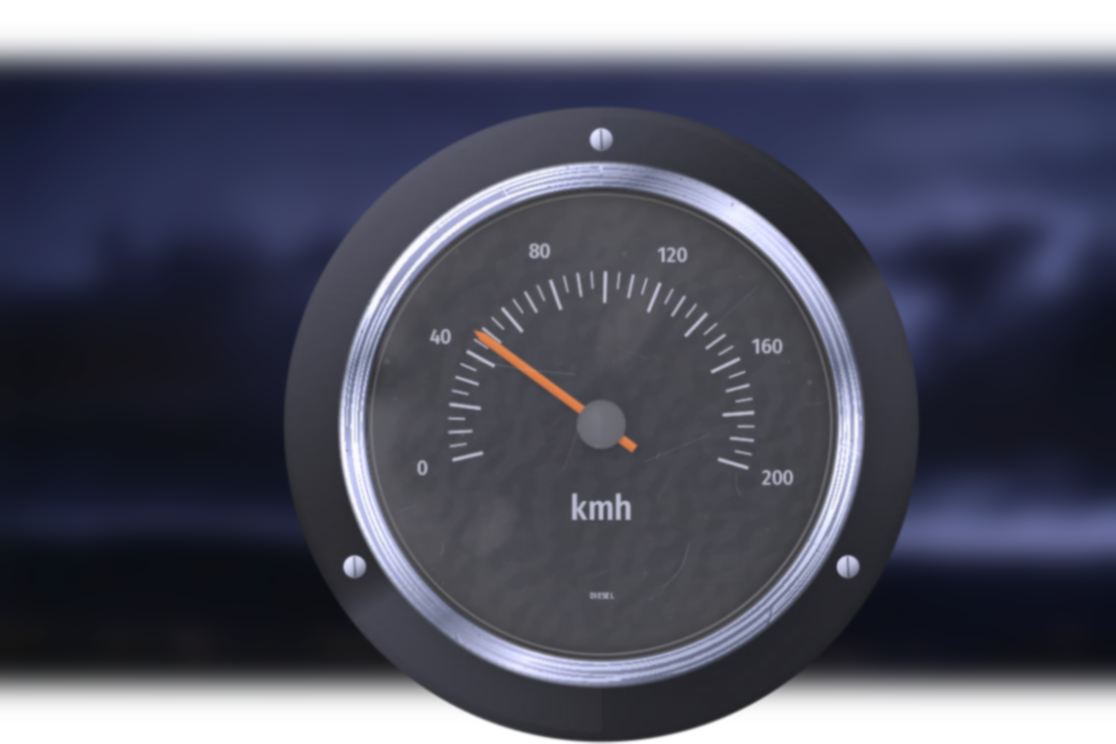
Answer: 47.5 km/h
